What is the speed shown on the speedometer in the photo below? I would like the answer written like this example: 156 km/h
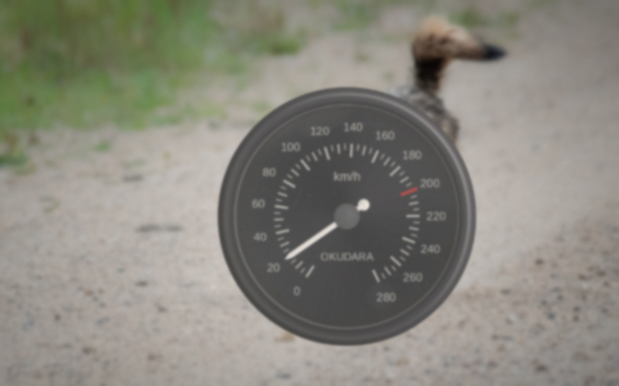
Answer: 20 km/h
